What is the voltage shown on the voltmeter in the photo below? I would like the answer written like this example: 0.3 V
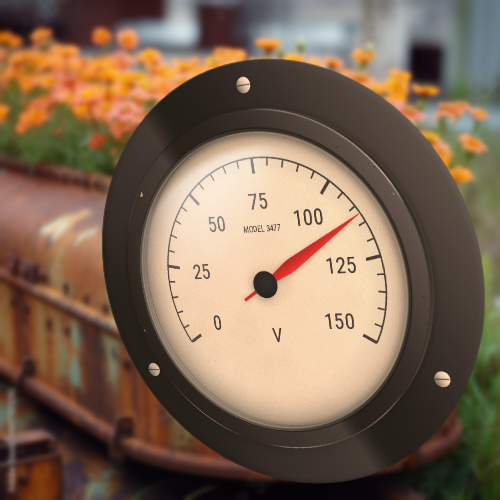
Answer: 112.5 V
